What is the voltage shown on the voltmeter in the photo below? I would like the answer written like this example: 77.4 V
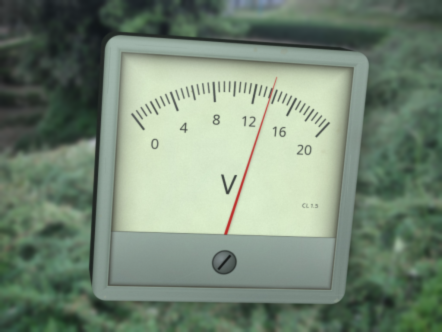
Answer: 13.5 V
